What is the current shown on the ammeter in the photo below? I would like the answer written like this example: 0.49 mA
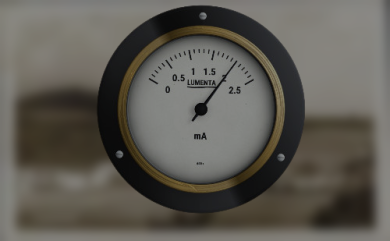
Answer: 2 mA
